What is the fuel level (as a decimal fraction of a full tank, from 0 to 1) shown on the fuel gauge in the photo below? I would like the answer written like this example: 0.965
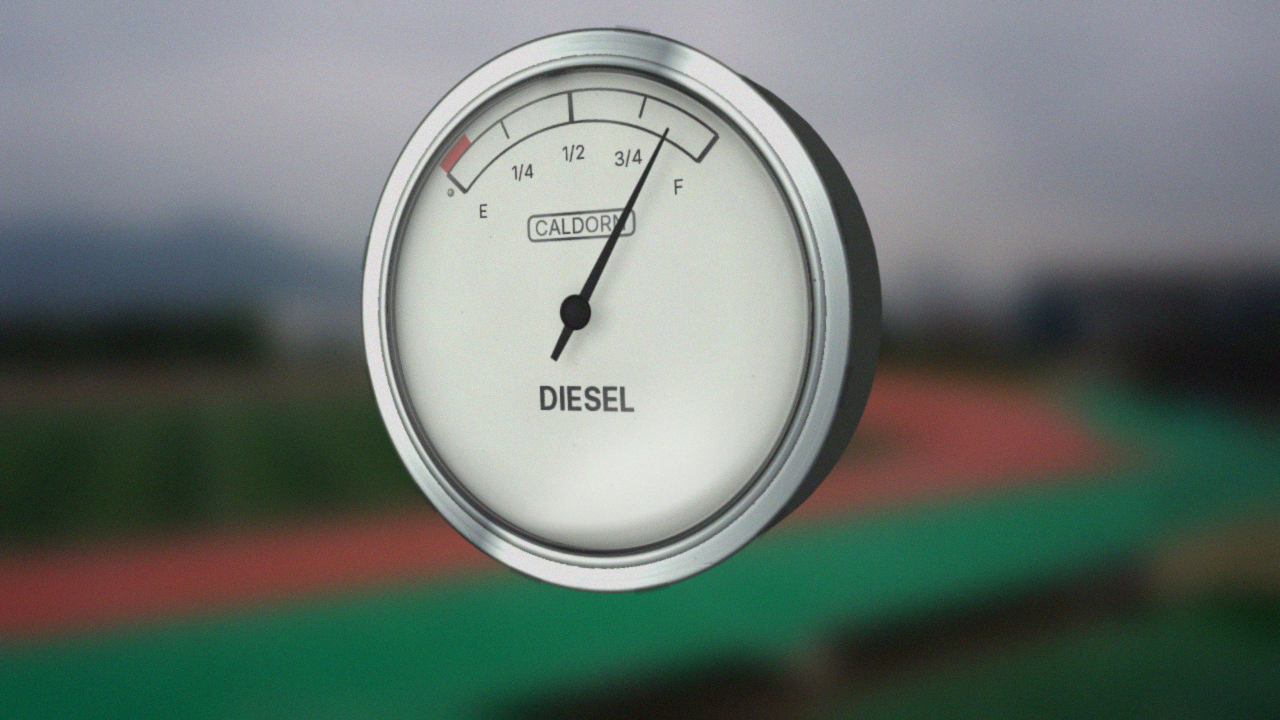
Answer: 0.875
